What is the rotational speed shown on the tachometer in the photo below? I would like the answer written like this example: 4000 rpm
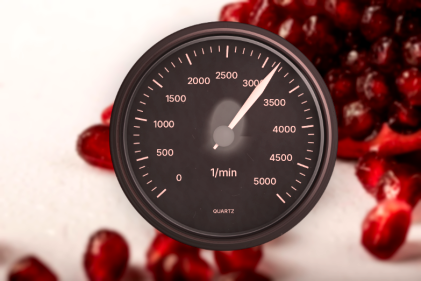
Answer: 3150 rpm
